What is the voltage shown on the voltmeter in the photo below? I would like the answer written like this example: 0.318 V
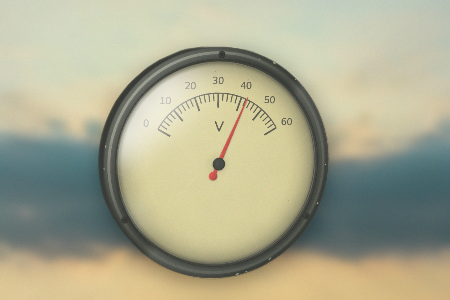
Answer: 42 V
